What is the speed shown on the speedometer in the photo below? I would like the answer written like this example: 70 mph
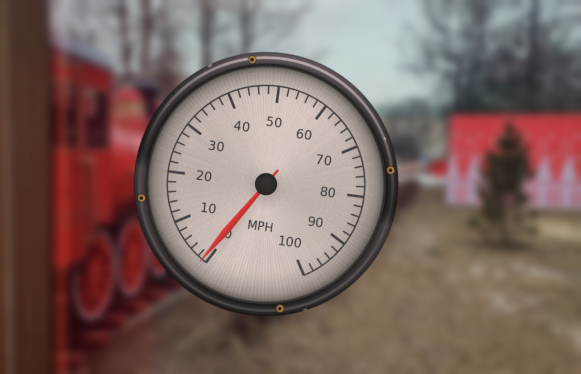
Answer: 1 mph
